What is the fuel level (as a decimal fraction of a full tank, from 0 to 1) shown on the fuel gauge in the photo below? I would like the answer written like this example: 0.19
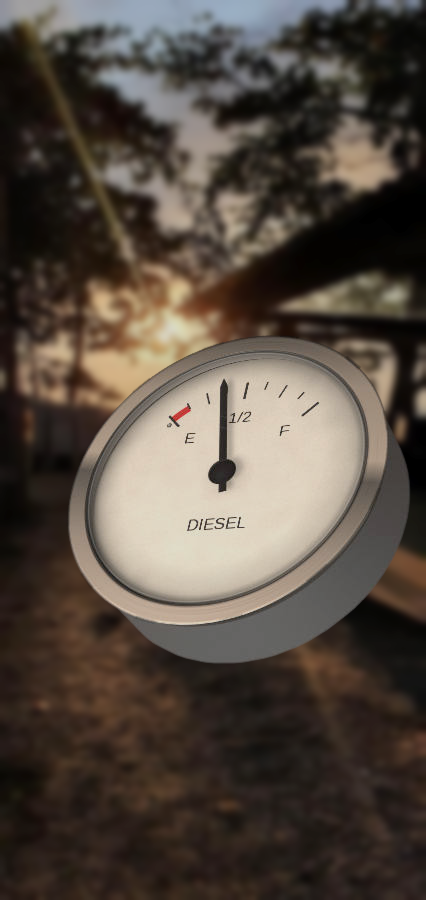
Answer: 0.375
